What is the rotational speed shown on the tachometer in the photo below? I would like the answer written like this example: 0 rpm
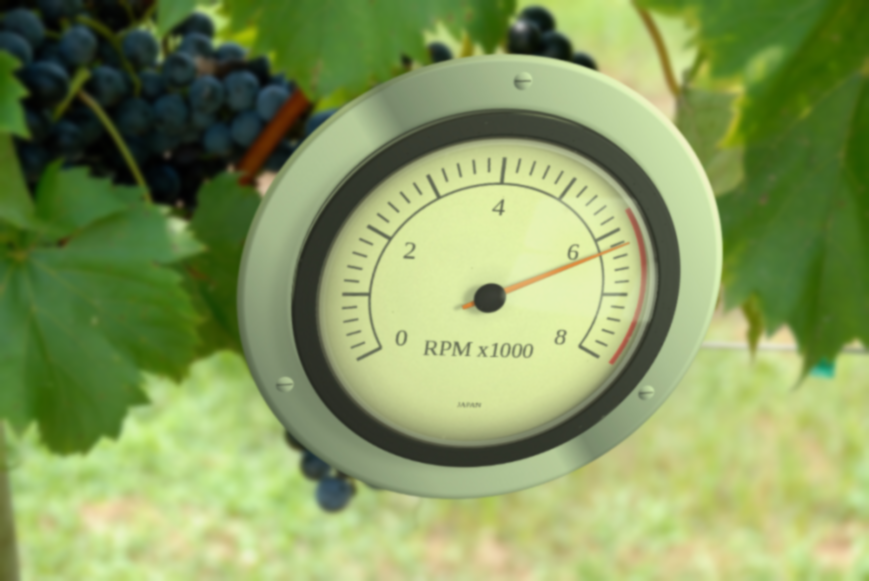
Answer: 6200 rpm
